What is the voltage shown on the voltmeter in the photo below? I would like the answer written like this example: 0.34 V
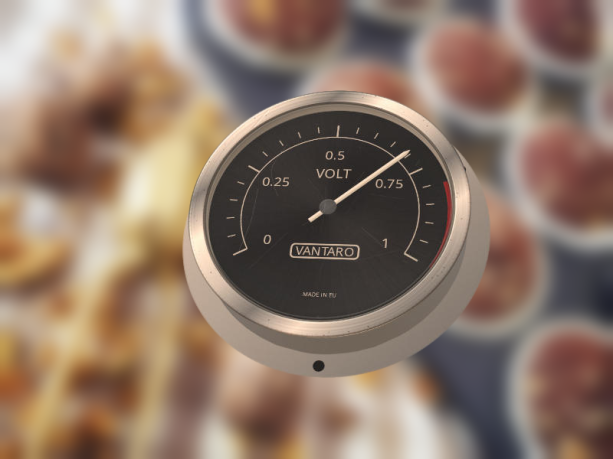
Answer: 0.7 V
